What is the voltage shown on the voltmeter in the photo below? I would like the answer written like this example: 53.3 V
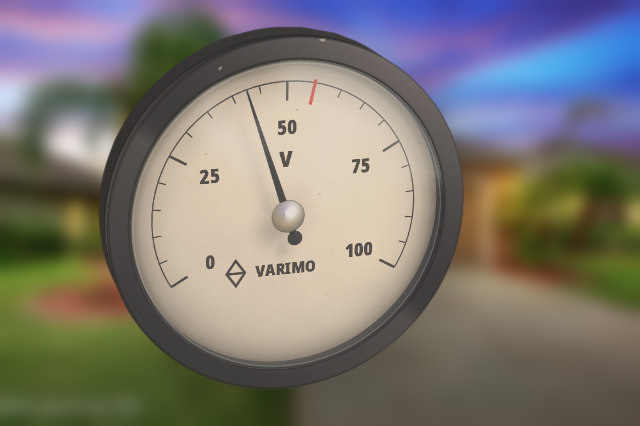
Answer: 42.5 V
